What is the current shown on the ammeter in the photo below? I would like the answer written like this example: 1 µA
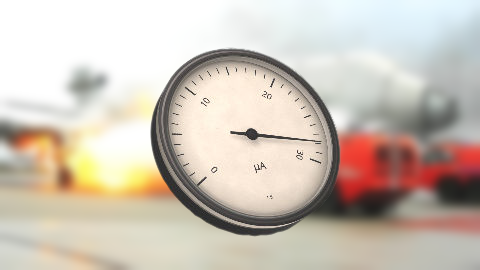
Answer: 28 µA
